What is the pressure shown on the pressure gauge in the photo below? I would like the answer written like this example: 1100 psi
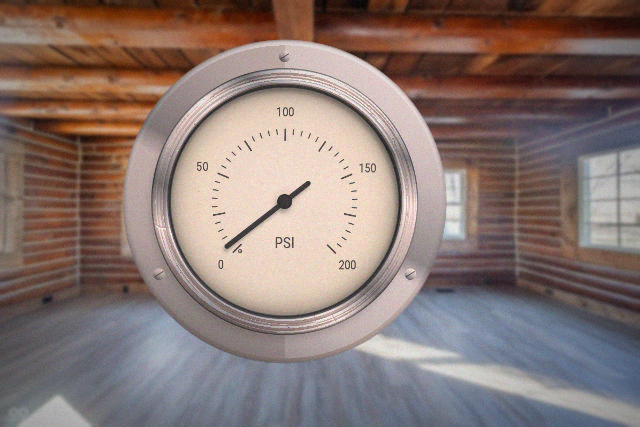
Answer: 5 psi
